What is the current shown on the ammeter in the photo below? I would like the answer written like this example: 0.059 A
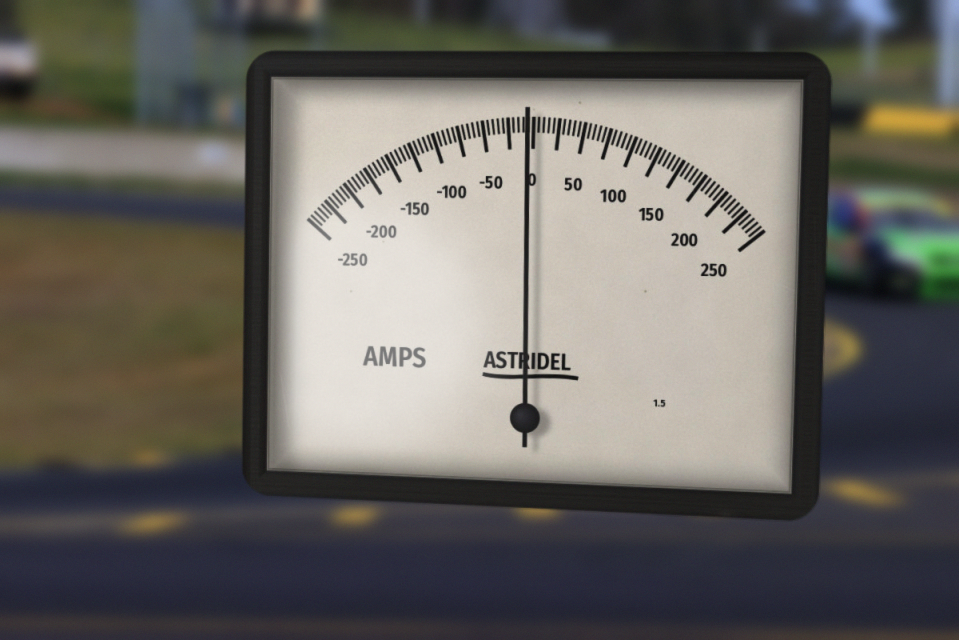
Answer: -5 A
